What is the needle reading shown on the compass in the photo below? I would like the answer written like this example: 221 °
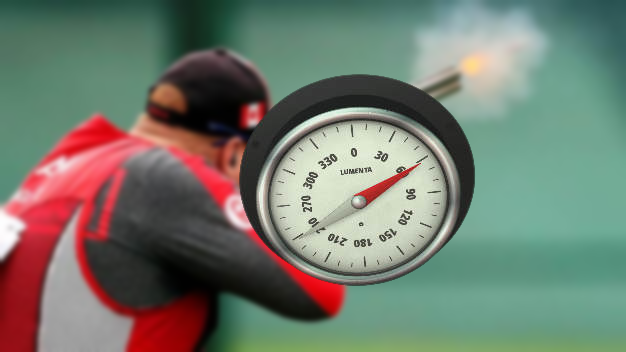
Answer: 60 °
